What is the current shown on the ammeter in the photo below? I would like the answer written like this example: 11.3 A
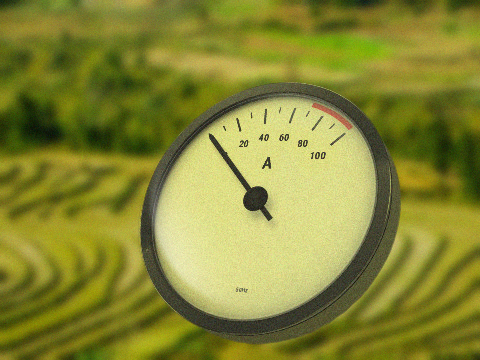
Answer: 0 A
